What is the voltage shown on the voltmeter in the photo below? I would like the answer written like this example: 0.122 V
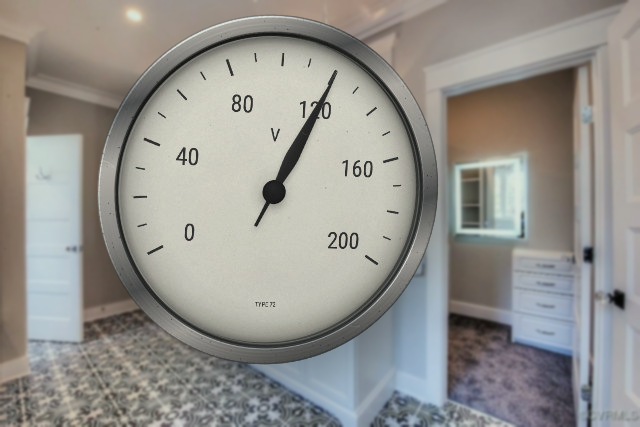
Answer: 120 V
